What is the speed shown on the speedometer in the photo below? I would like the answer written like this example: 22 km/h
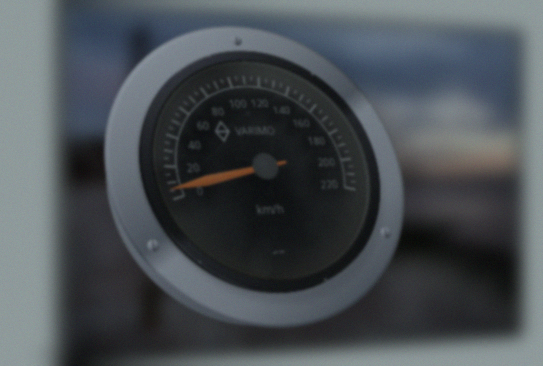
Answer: 5 km/h
